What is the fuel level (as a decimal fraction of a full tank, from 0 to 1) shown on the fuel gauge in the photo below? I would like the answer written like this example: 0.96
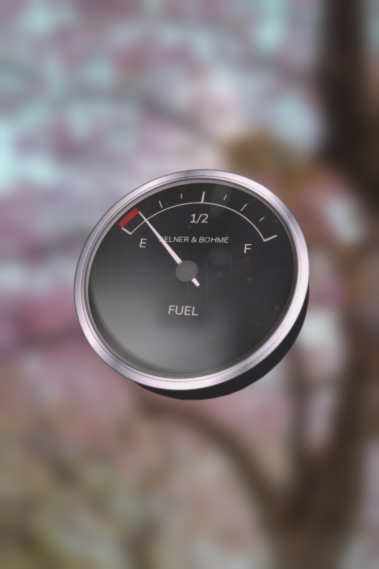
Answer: 0.125
